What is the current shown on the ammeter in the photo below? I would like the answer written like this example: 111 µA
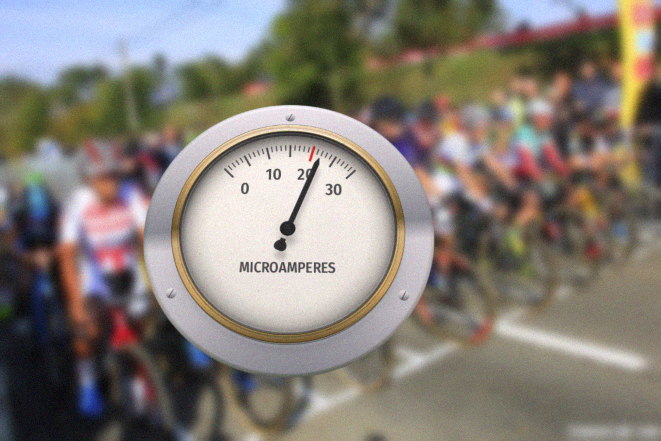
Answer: 22 µA
